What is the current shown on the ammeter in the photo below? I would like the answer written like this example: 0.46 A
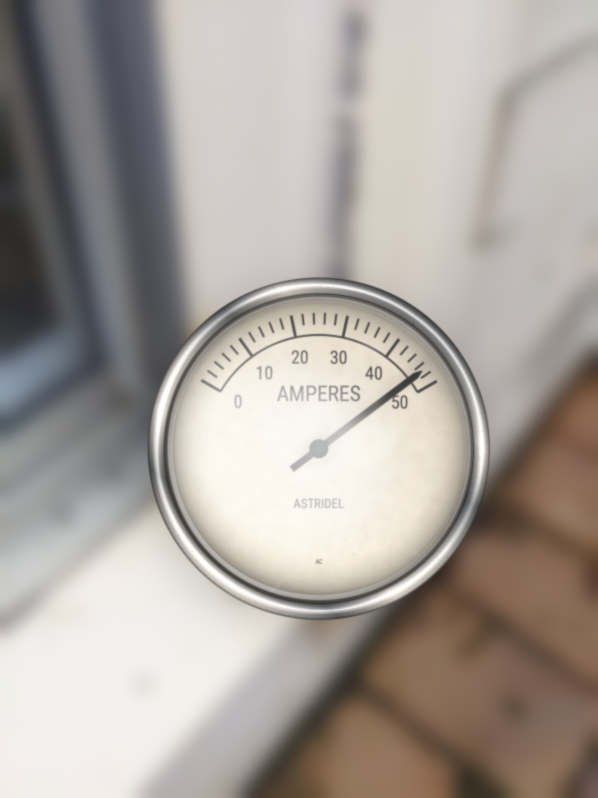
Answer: 47 A
